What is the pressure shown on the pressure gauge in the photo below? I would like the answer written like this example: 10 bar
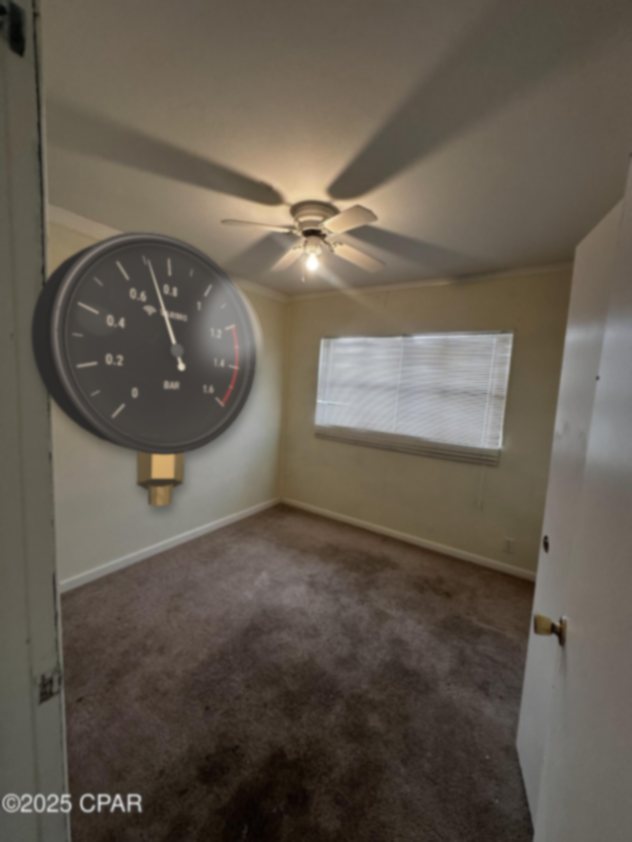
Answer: 0.7 bar
